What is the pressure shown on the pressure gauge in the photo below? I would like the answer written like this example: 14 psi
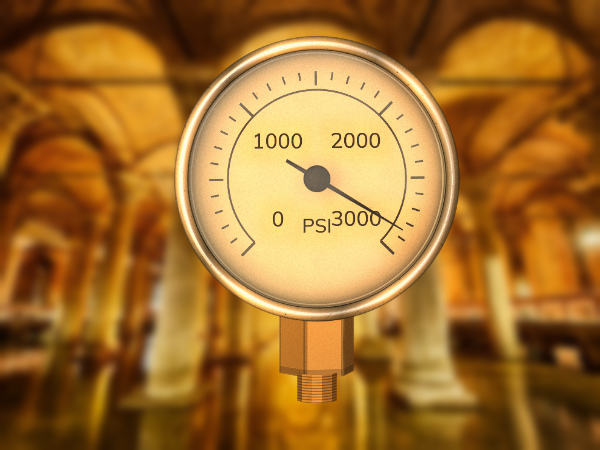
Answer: 2850 psi
